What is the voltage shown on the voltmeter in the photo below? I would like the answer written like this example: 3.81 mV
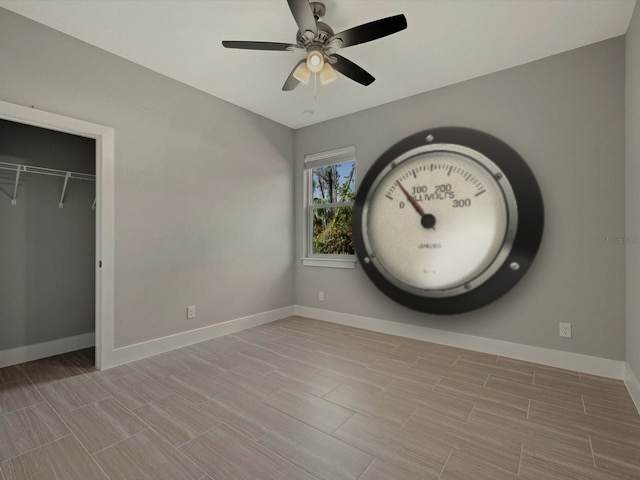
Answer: 50 mV
